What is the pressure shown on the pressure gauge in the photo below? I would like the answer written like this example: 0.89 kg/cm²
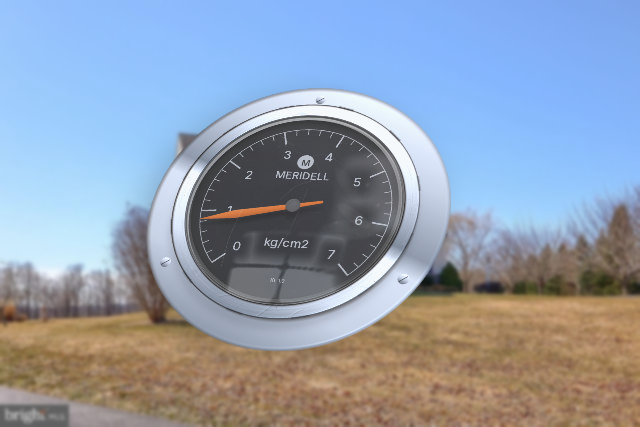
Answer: 0.8 kg/cm²
